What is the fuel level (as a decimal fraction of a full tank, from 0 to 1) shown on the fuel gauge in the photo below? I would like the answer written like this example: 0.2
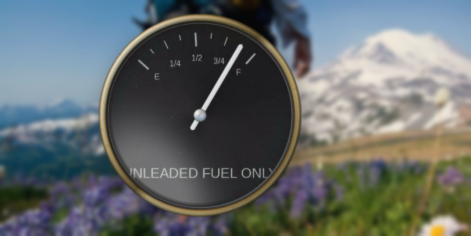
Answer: 0.875
